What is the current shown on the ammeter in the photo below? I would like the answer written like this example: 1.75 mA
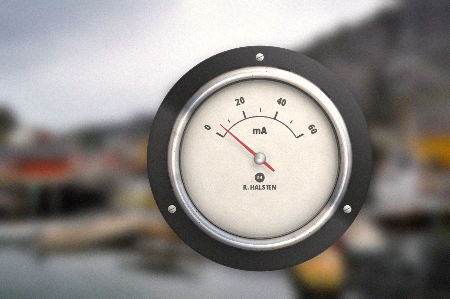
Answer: 5 mA
